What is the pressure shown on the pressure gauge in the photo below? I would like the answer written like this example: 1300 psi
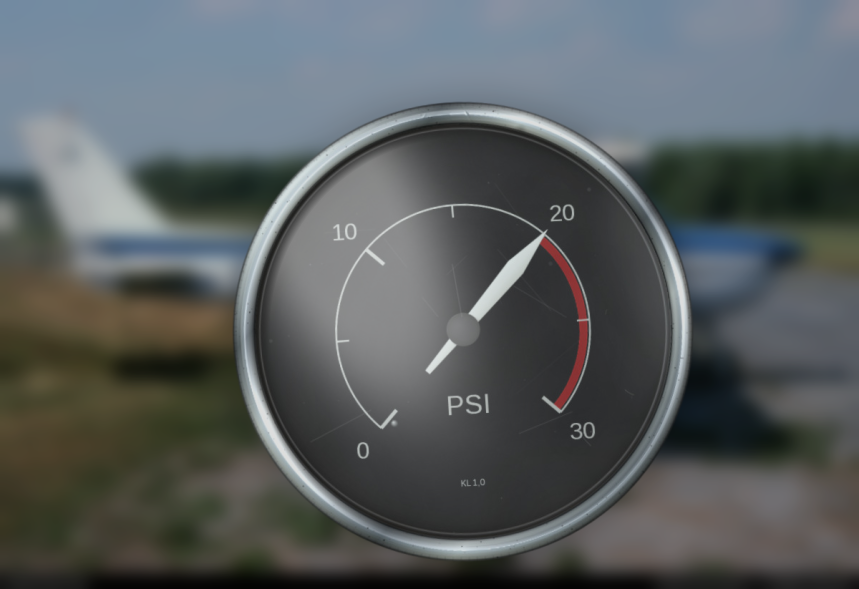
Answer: 20 psi
